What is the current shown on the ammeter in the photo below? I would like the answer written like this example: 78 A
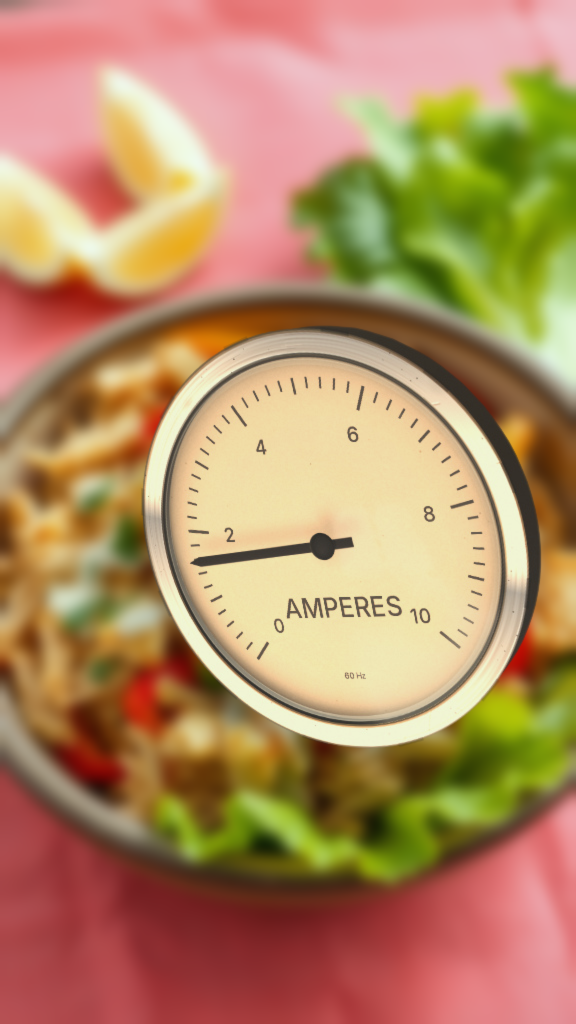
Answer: 1.6 A
